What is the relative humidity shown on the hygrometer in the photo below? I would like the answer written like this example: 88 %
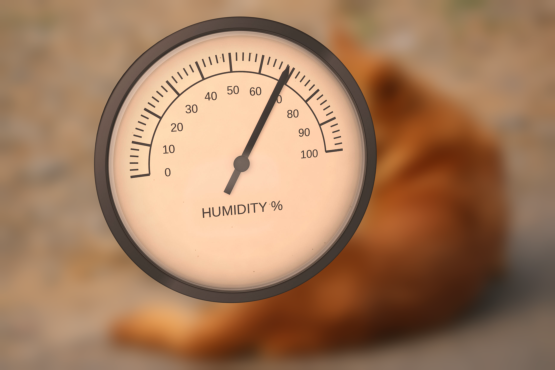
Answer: 68 %
